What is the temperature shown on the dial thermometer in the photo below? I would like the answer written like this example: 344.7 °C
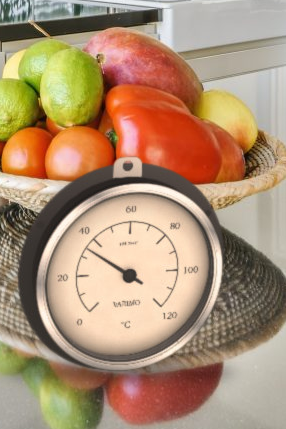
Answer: 35 °C
